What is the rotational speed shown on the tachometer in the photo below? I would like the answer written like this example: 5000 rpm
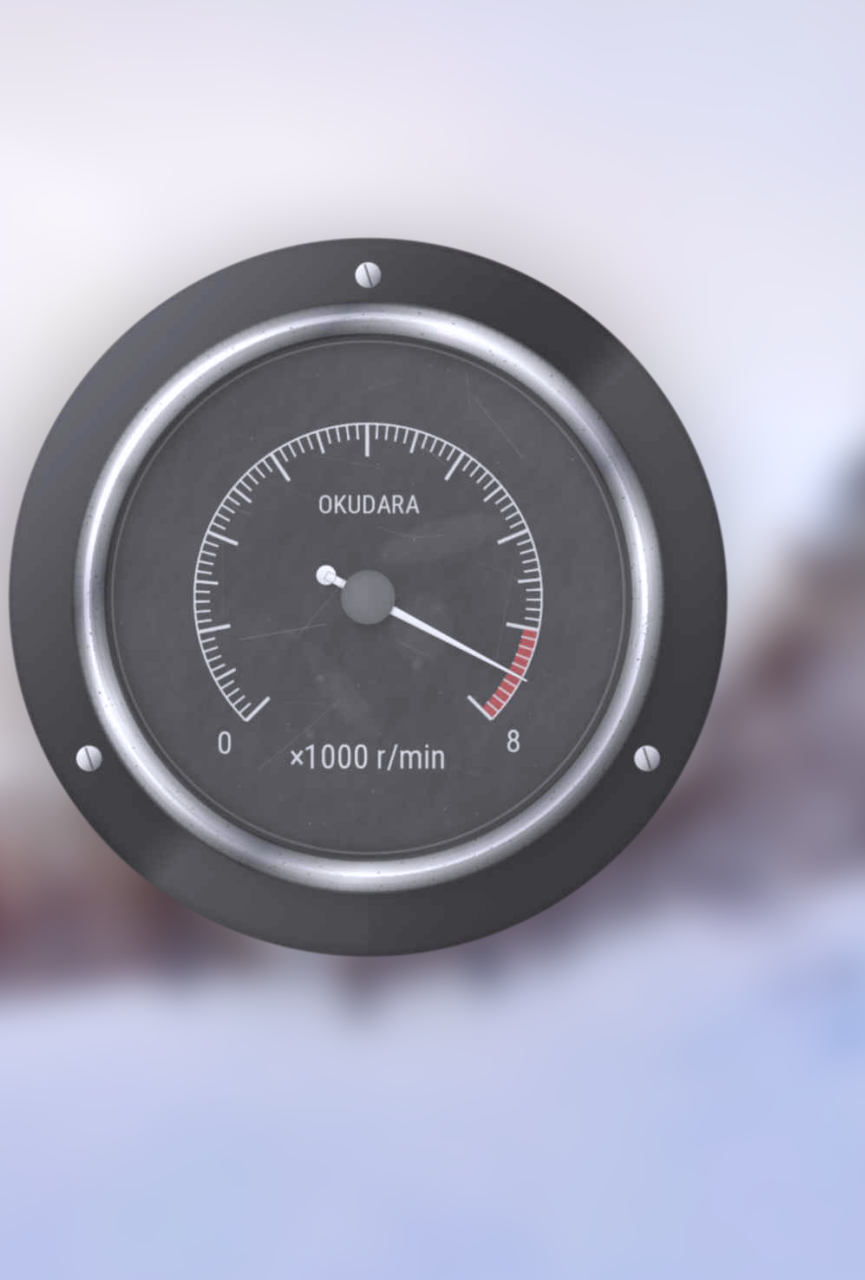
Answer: 7500 rpm
